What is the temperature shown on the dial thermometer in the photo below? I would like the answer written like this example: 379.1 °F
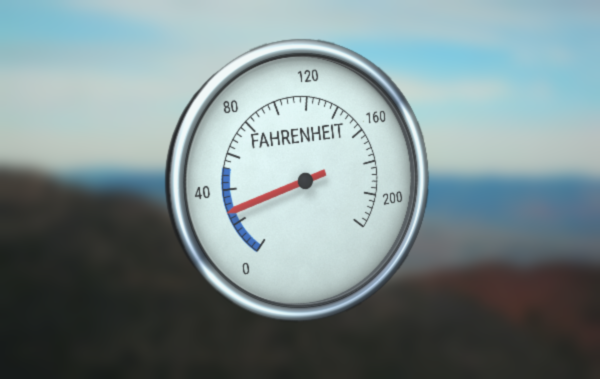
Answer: 28 °F
